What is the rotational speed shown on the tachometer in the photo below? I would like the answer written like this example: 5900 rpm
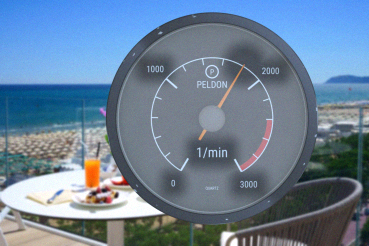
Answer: 1800 rpm
